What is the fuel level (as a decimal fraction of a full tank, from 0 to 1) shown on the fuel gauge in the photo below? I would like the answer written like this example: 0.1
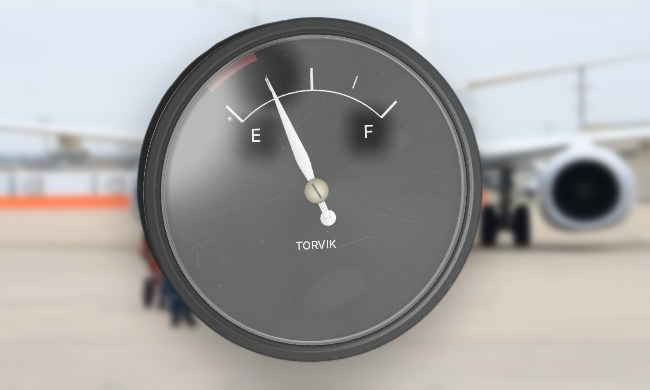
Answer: 0.25
